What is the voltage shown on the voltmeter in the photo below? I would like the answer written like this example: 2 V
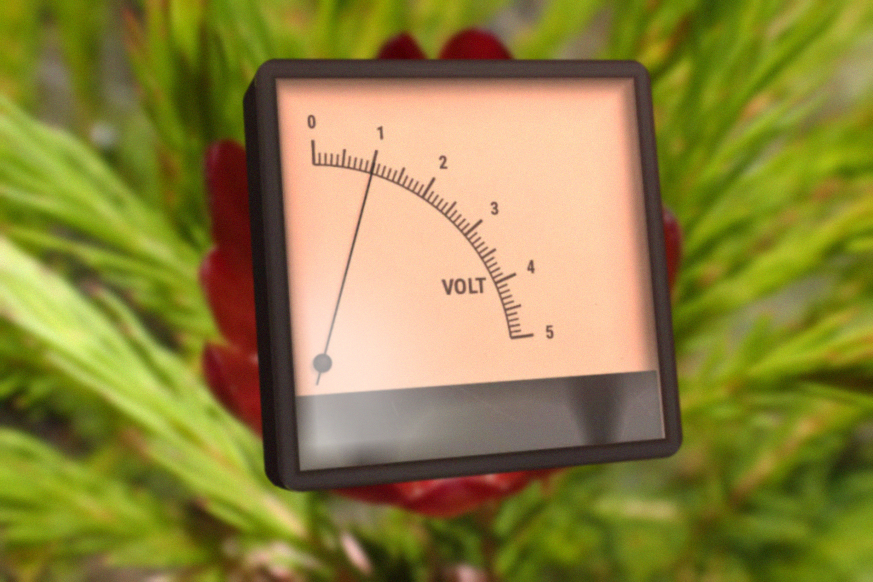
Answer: 1 V
